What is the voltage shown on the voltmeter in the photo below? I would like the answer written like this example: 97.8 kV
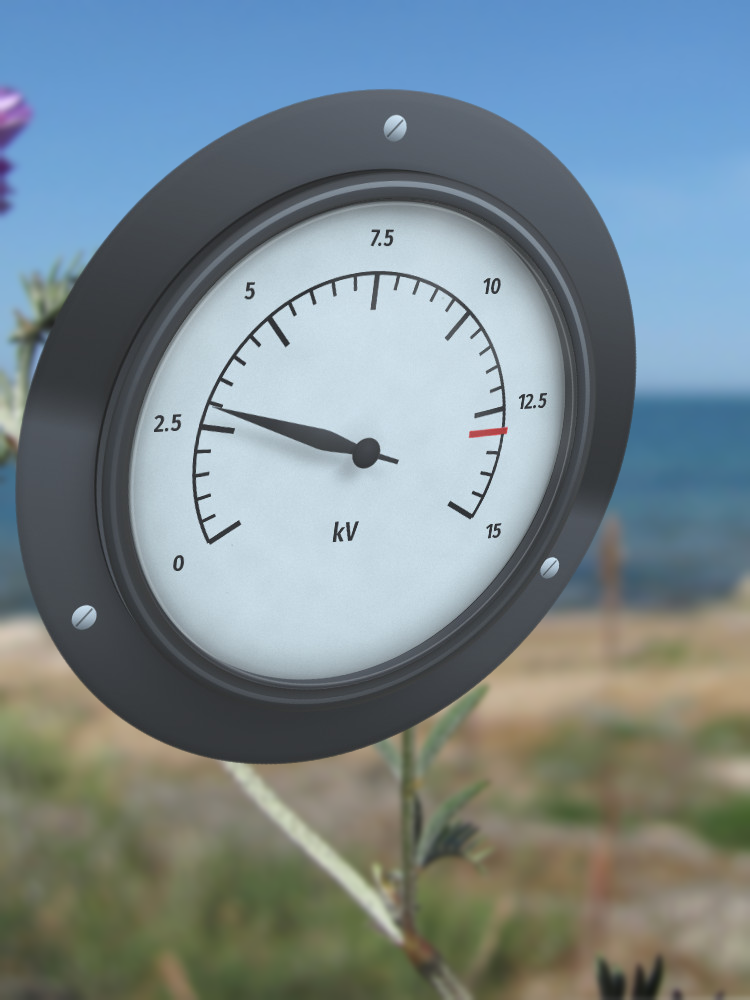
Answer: 3 kV
